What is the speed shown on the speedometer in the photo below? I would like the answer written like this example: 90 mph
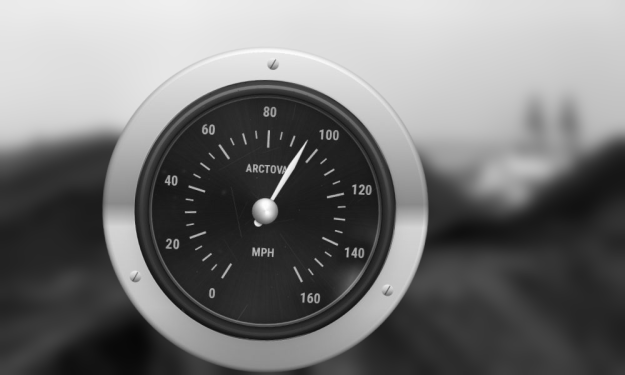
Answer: 95 mph
